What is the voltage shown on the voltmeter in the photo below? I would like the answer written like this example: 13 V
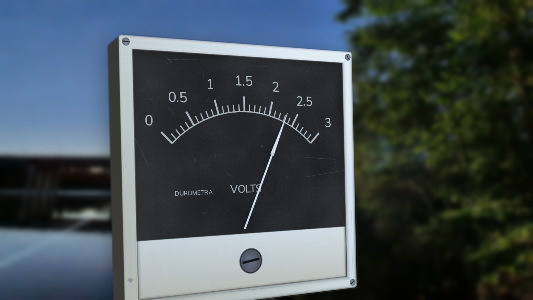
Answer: 2.3 V
